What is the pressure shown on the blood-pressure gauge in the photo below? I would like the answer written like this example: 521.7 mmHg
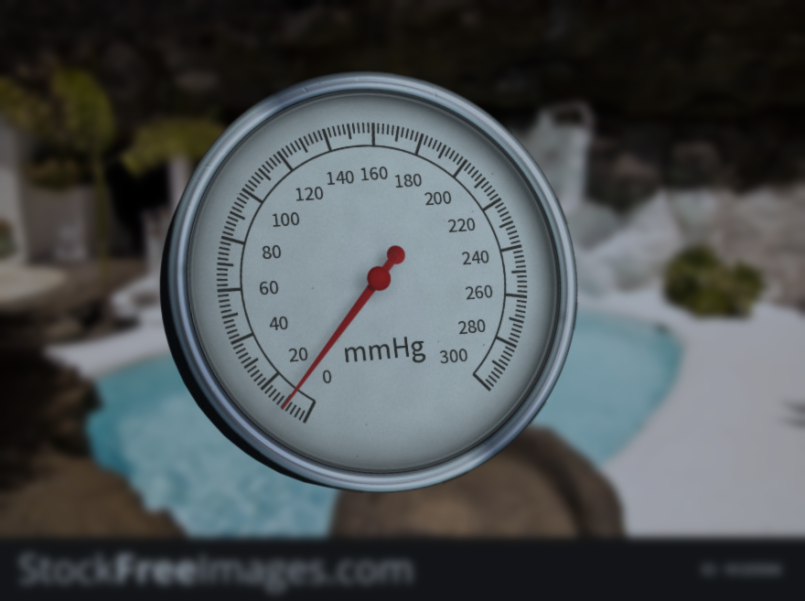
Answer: 10 mmHg
